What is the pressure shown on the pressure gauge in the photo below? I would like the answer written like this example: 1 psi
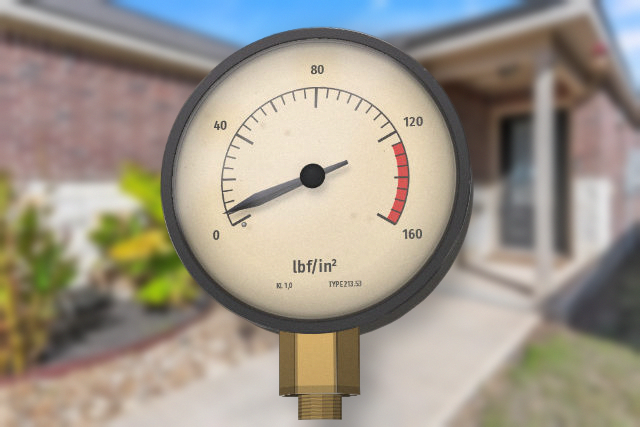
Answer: 5 psi
